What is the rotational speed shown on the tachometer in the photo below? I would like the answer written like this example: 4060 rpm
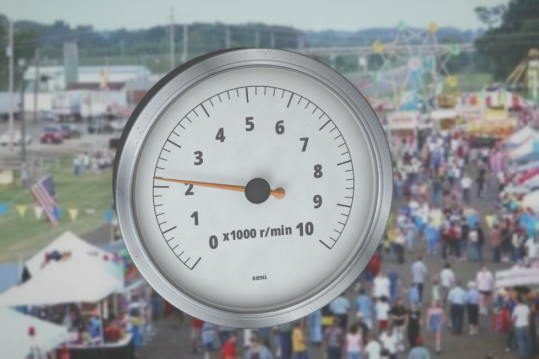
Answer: 2200 rpm
